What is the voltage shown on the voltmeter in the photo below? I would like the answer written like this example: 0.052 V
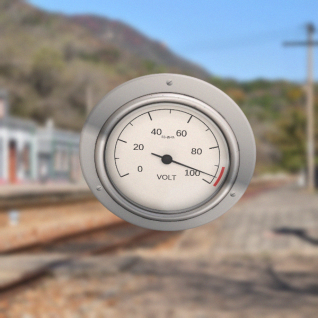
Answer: 95 V
